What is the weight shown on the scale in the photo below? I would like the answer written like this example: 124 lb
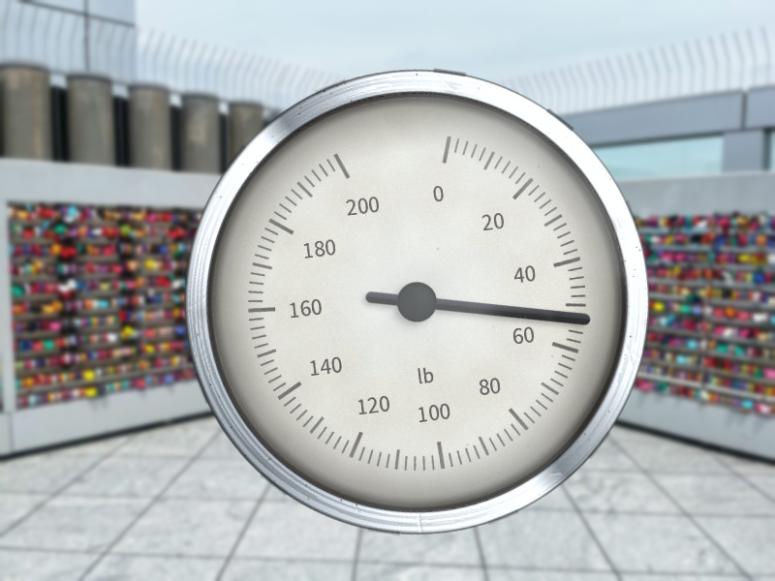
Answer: 53 lb
